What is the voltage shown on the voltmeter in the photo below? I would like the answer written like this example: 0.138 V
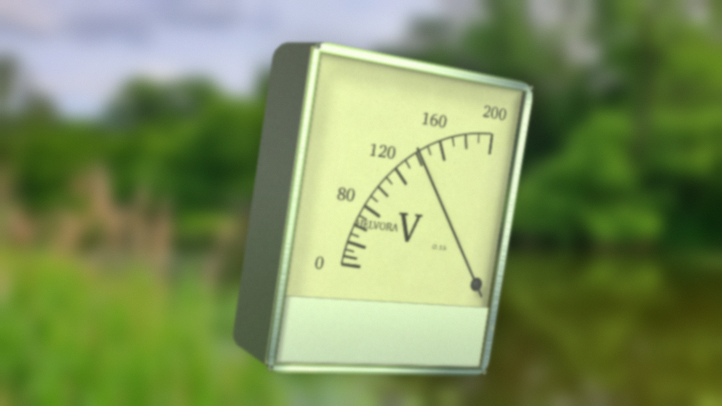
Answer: 140 V
